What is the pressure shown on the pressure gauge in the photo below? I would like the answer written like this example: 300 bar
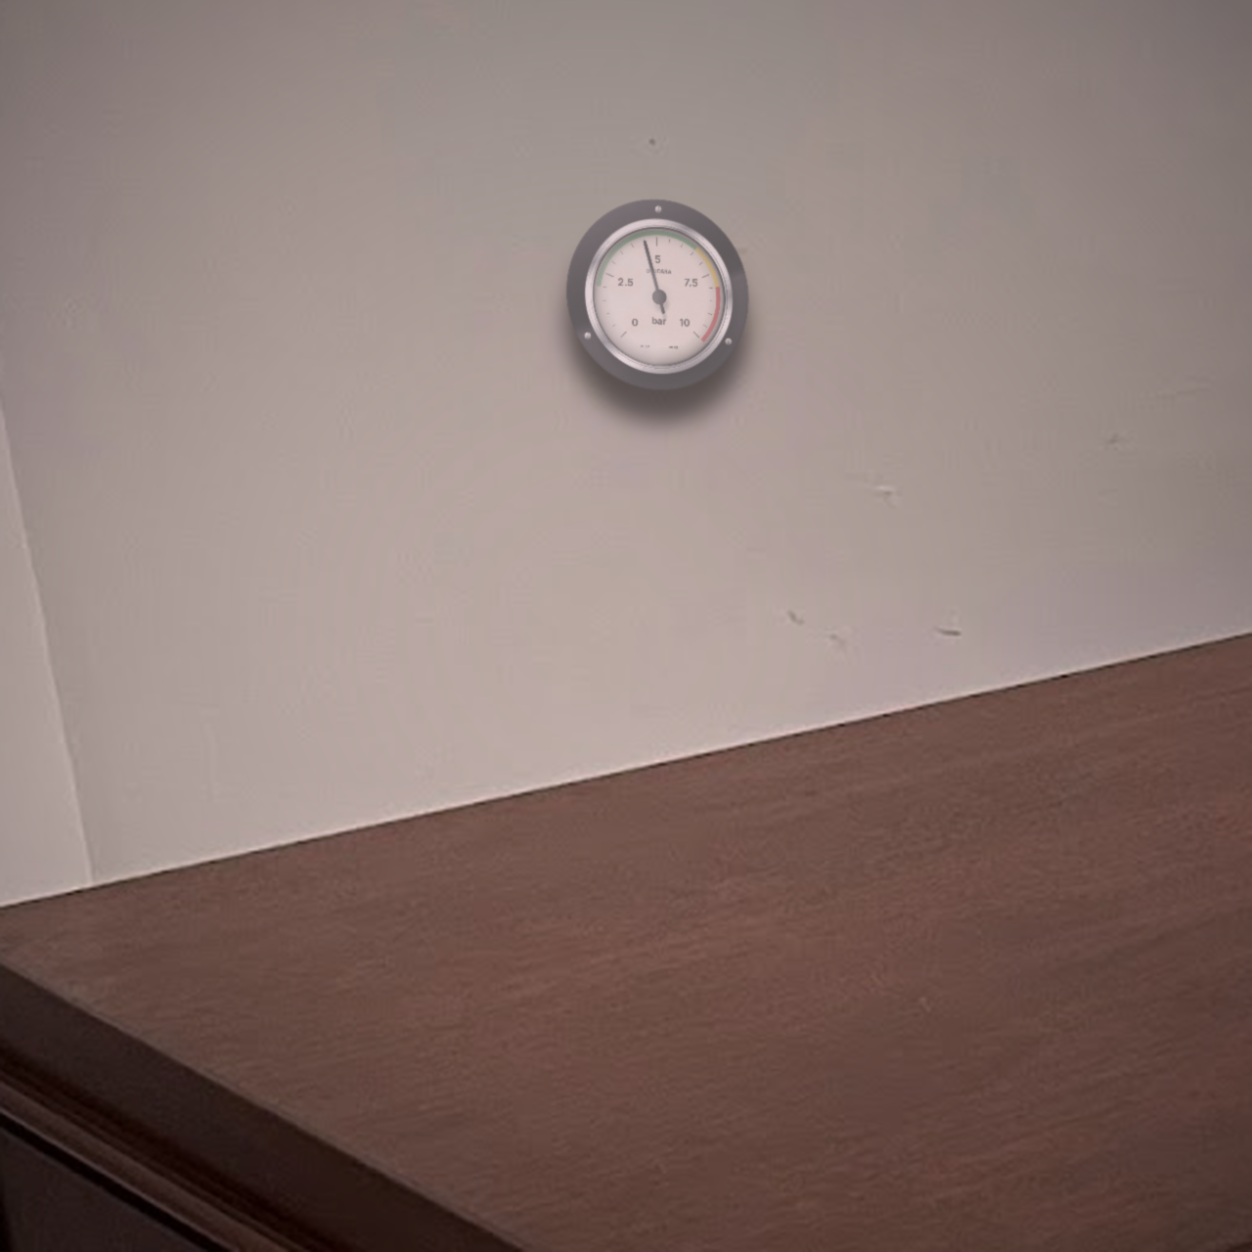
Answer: 4.5 bar
